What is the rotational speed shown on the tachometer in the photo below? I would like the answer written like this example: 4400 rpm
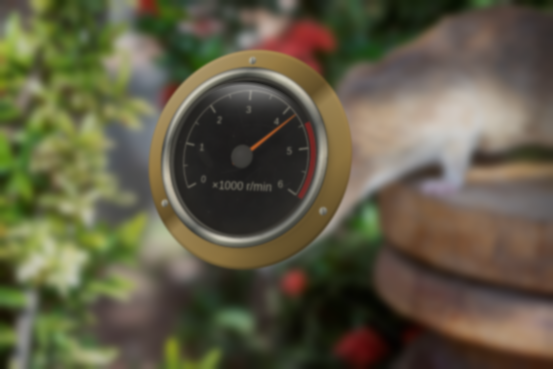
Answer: 4250 rpm
